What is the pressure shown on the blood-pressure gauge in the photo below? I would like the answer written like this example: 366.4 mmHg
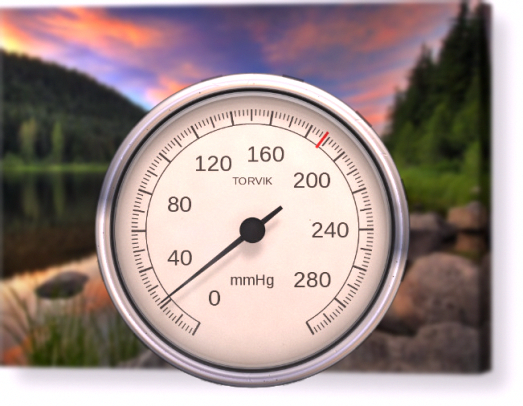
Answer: 22 mmHg
